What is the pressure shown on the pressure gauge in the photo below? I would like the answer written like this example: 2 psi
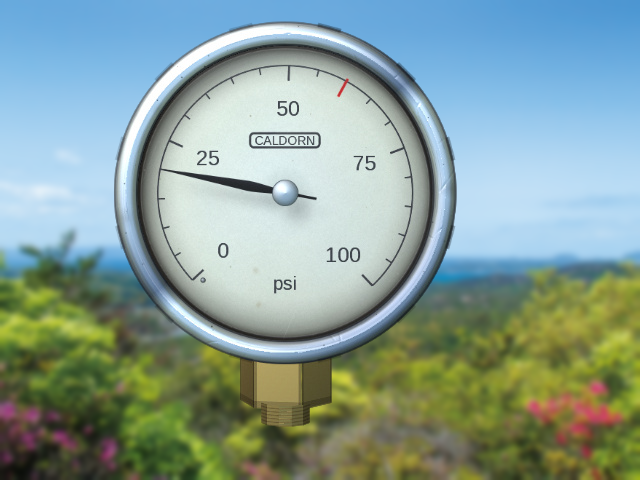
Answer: 20 psi
